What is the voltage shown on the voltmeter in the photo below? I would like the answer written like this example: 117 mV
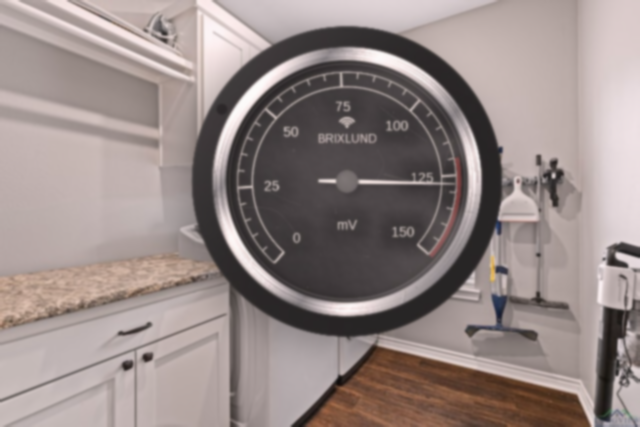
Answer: 127.5 mV
